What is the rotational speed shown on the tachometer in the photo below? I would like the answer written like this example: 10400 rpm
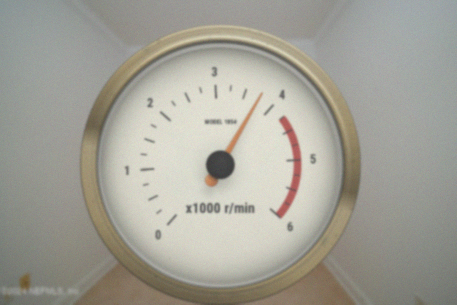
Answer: 3750 rpm
